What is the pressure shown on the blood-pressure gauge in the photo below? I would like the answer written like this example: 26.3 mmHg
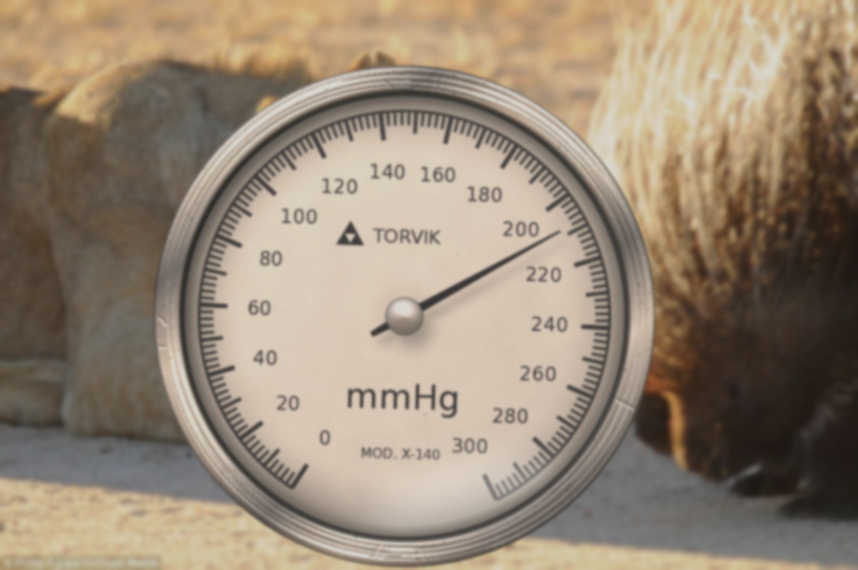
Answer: 208 mmHg
